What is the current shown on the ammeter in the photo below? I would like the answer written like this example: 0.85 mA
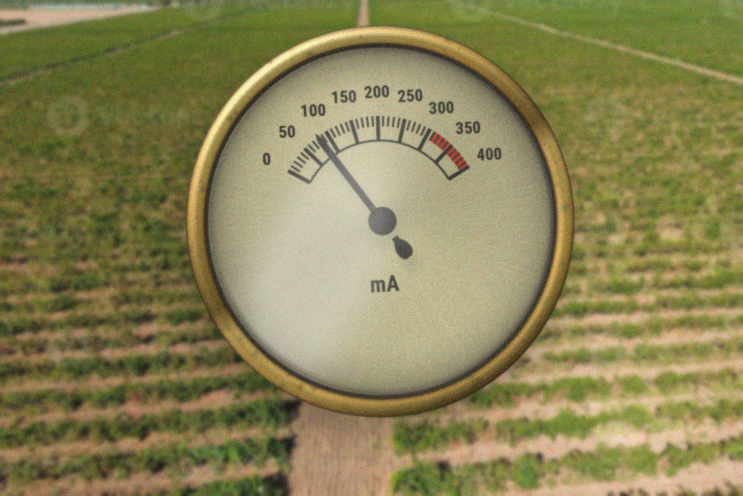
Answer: 80 mA
